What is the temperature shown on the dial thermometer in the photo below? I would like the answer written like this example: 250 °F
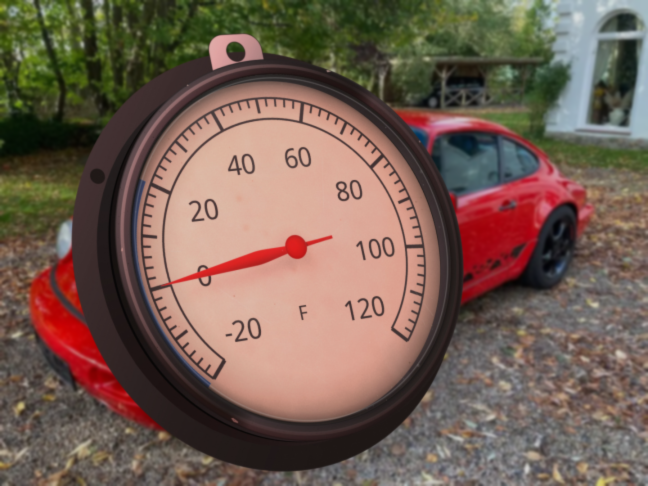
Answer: 0 °F
